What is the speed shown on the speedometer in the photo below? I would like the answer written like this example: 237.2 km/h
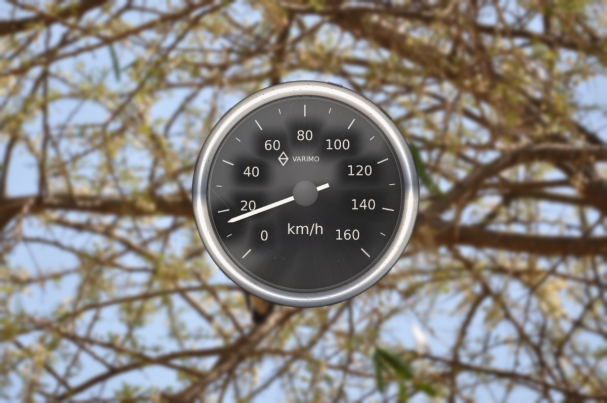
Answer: 15 km/h
